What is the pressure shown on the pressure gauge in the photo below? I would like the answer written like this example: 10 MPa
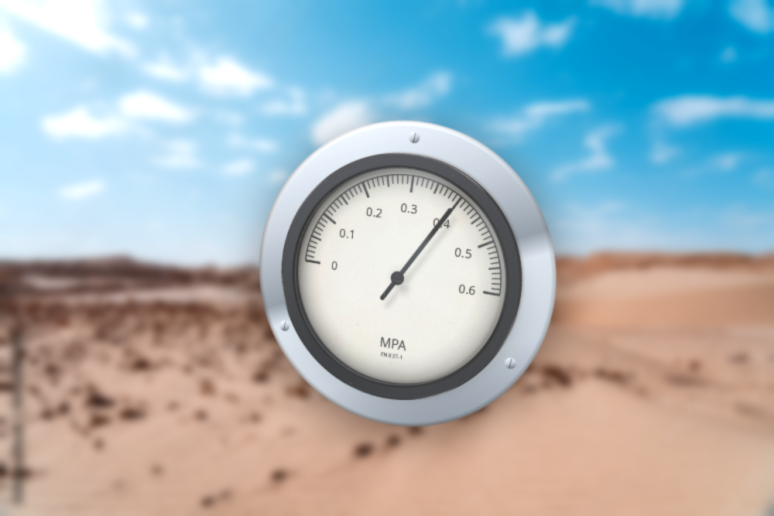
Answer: 0.4 MPa
